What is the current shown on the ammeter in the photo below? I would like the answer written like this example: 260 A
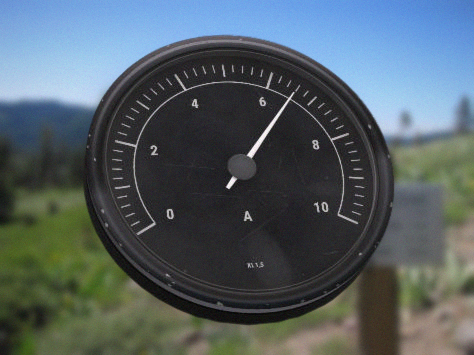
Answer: 6.6 A
